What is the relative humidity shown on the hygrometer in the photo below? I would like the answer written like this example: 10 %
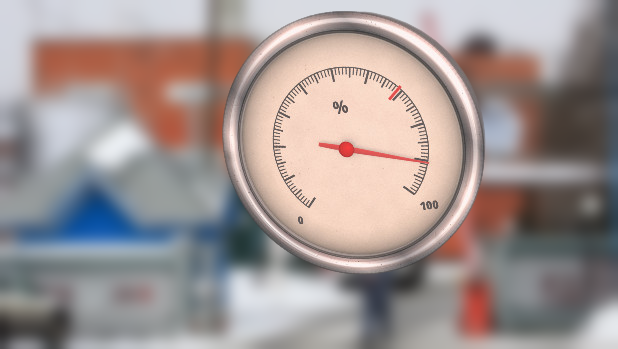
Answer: 90 %
